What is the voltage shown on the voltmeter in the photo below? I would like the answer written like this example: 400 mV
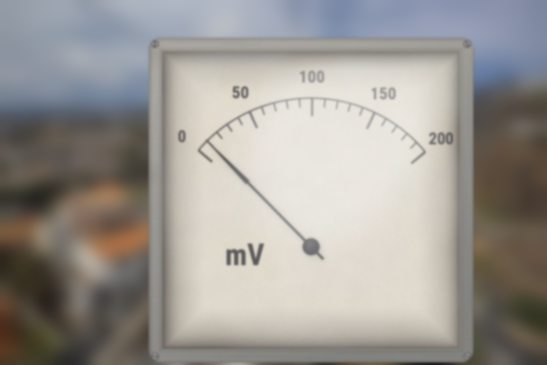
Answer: 10 mV
